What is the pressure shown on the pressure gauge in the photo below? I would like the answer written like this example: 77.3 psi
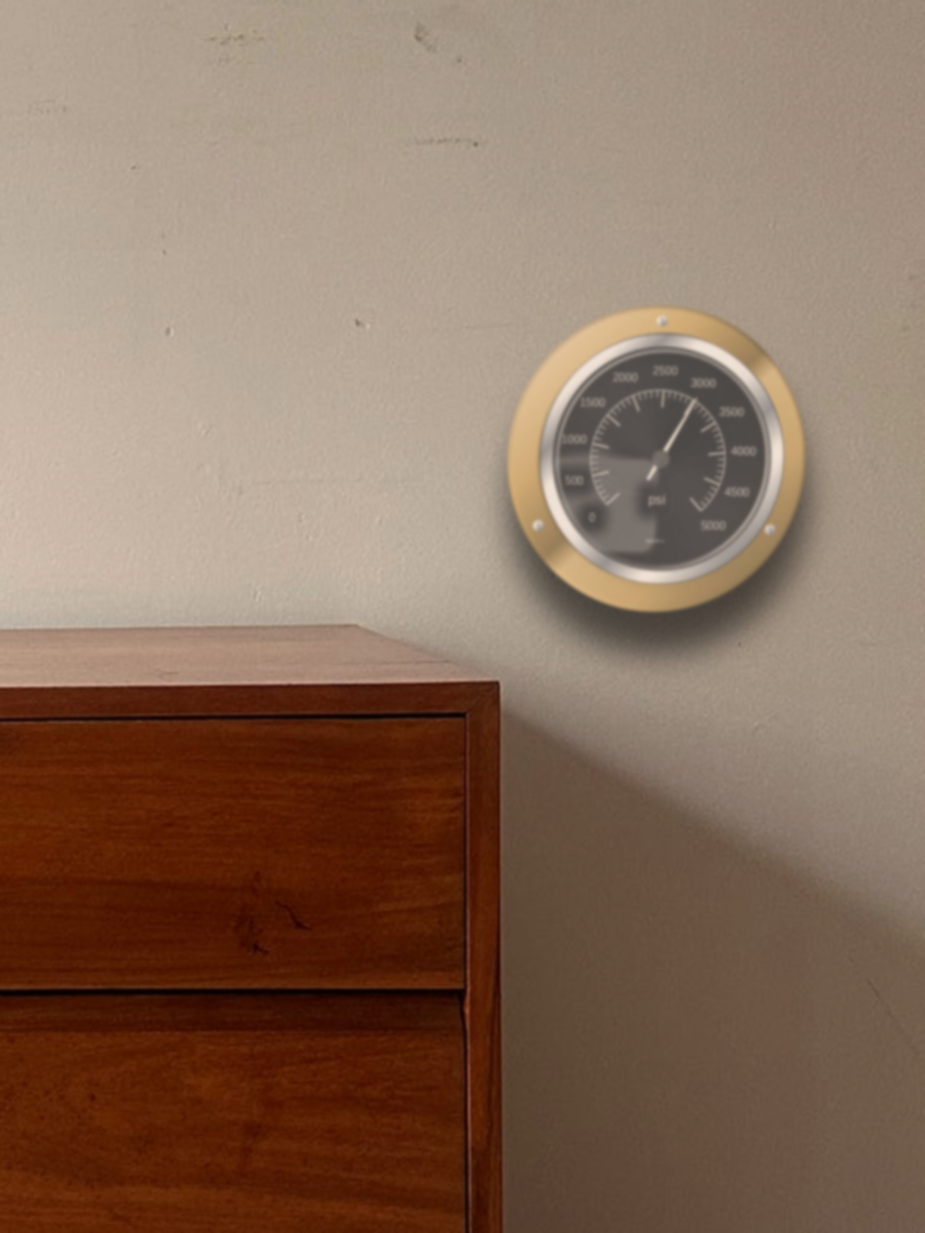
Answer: 3000 psi
